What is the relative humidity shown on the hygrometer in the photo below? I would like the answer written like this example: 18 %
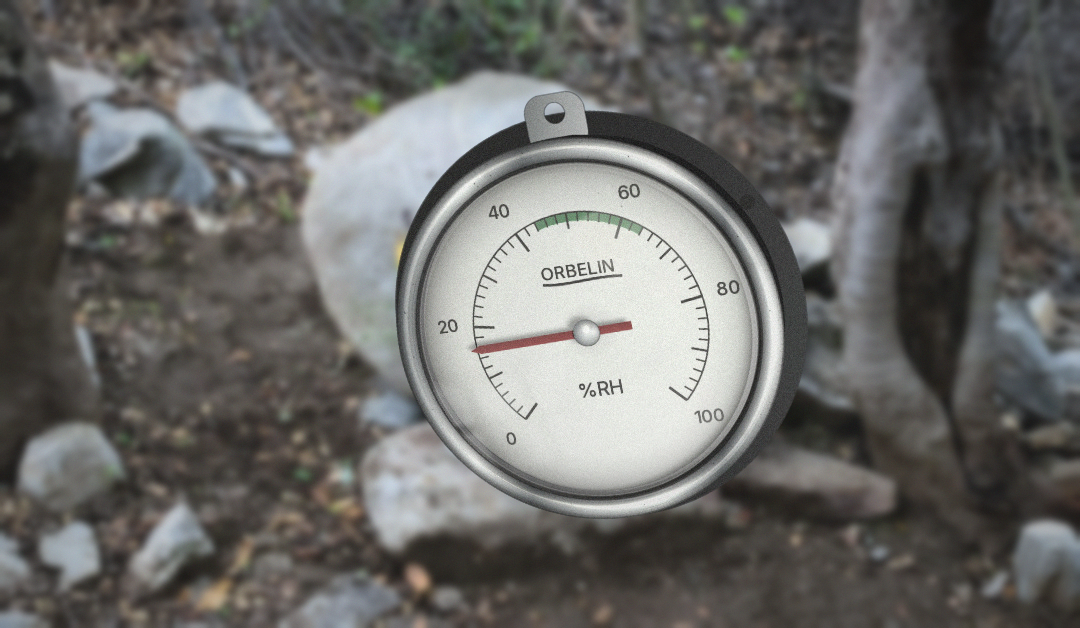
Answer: 16 %
